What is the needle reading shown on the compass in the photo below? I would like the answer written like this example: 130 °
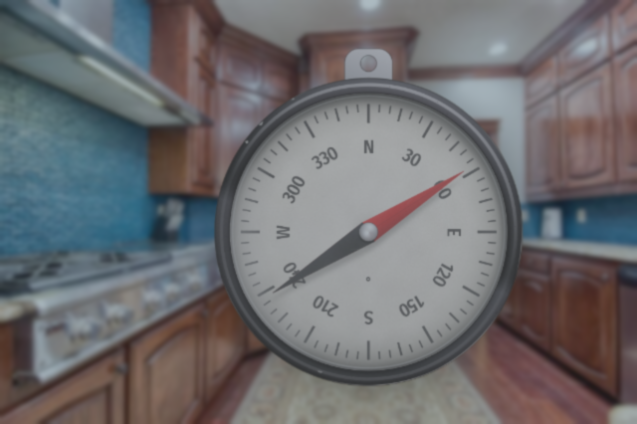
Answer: 57.5 °
